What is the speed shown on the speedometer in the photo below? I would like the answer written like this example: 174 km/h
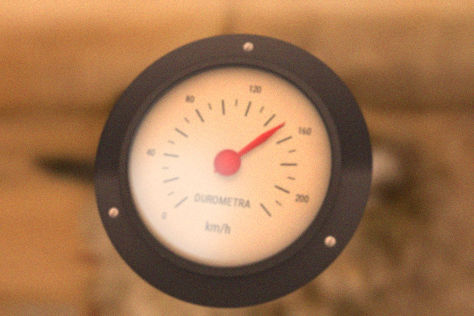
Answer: 150 km/h
